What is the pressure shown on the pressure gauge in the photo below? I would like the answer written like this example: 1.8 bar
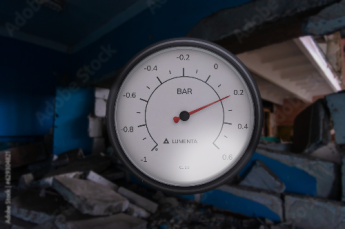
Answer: 0.2 bar
